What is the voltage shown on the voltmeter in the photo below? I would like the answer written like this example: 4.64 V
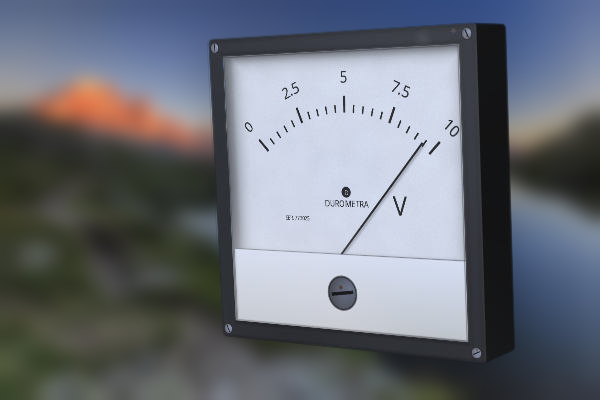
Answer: 9.5 V
